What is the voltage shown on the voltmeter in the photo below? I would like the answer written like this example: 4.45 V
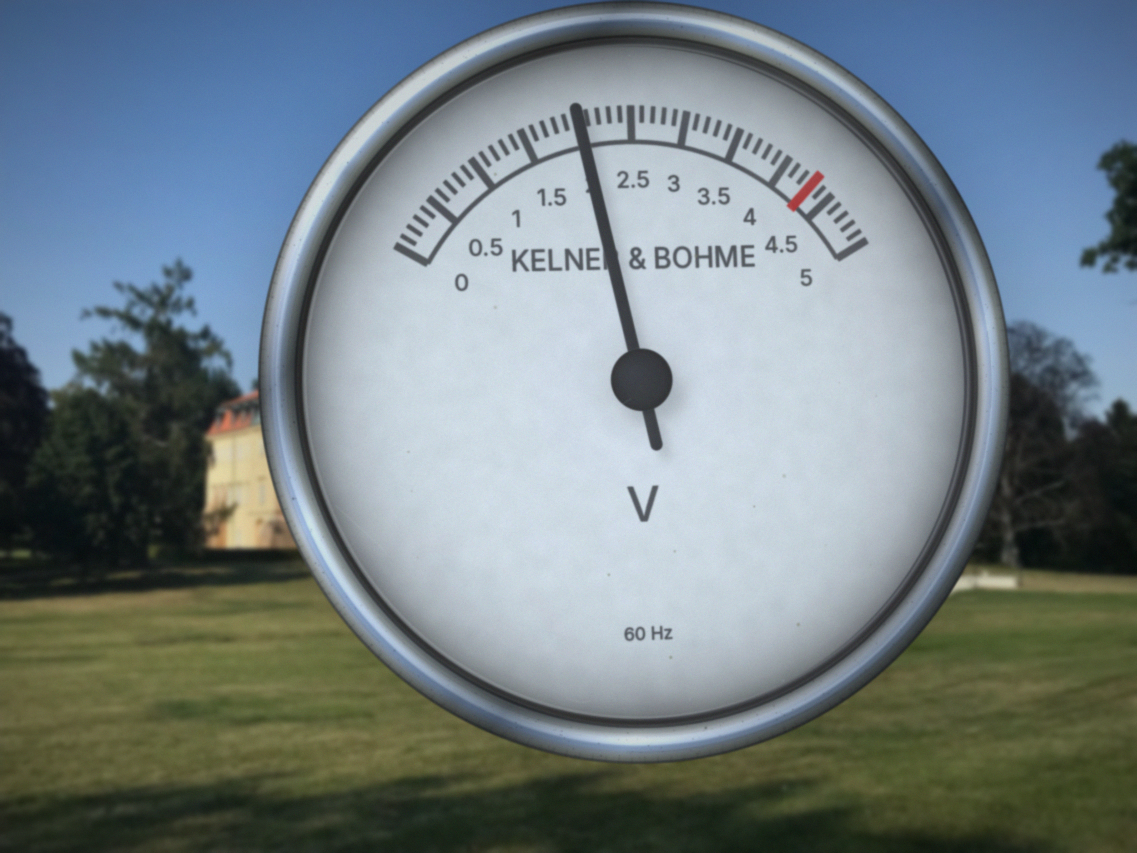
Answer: 2 V
